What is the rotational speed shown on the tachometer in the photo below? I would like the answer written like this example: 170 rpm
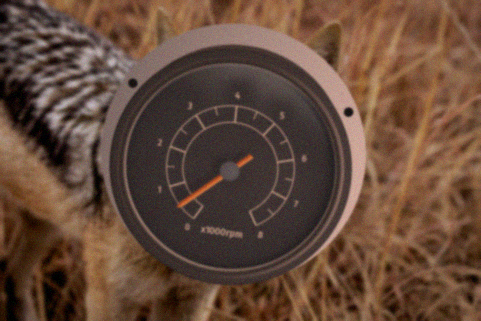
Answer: 500 rpm
